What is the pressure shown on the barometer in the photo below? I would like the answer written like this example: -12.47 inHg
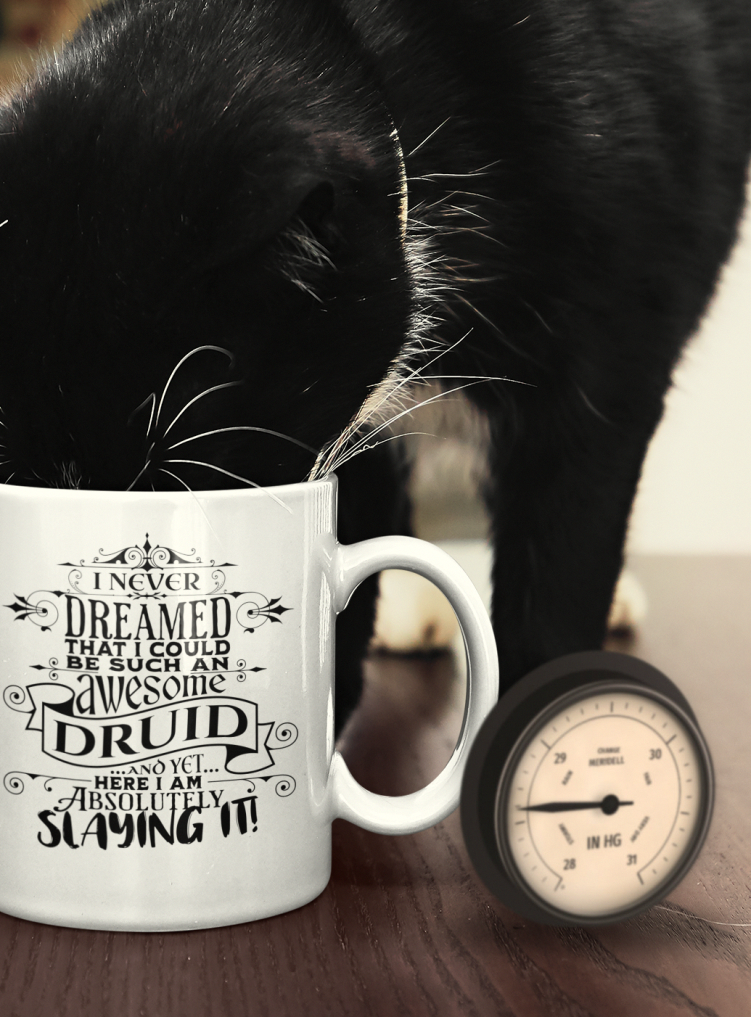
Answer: 28.6 inHg
